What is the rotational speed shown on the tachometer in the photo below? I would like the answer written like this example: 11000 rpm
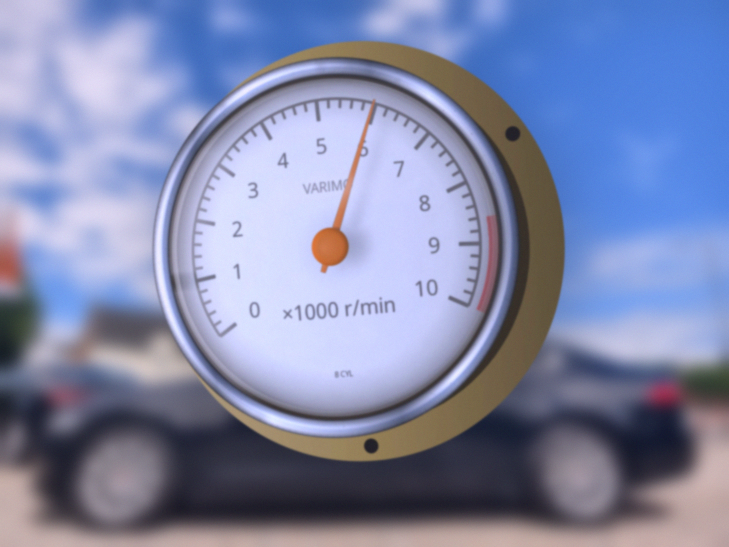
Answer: 6000 rpm
